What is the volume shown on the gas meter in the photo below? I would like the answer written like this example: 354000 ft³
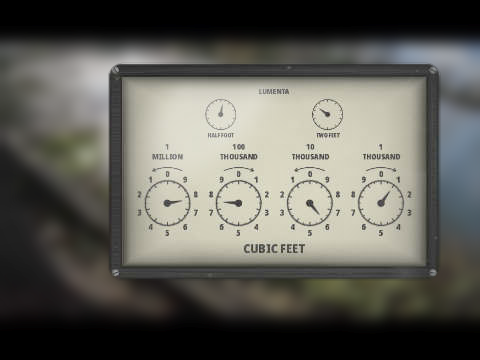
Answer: 776100 ft³
